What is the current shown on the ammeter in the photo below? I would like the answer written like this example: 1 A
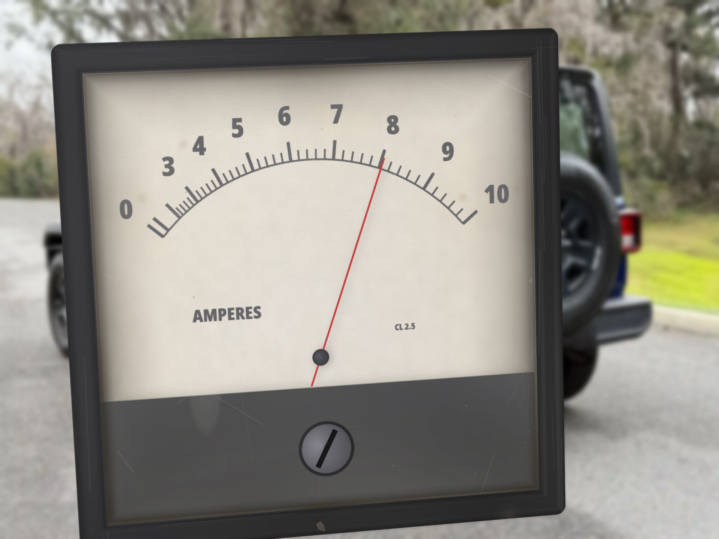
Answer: 8 A
